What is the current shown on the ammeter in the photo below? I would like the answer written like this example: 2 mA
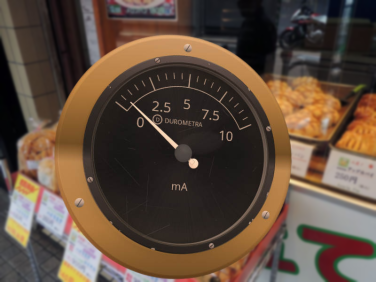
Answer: 0.5 mA
